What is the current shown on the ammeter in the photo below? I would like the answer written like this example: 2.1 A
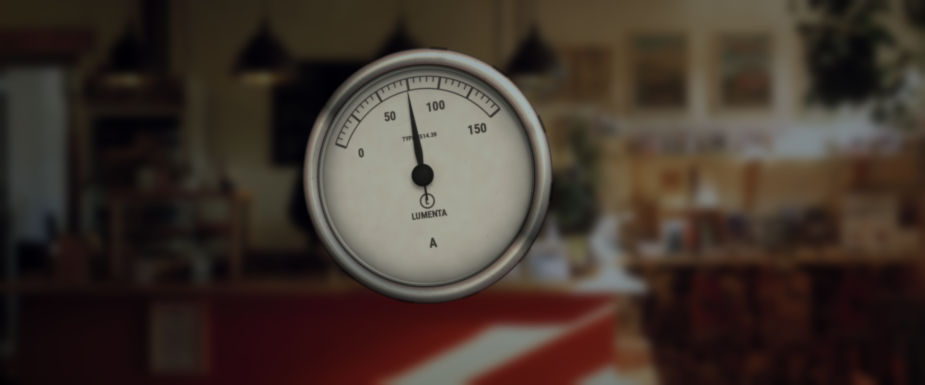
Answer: 75 A
